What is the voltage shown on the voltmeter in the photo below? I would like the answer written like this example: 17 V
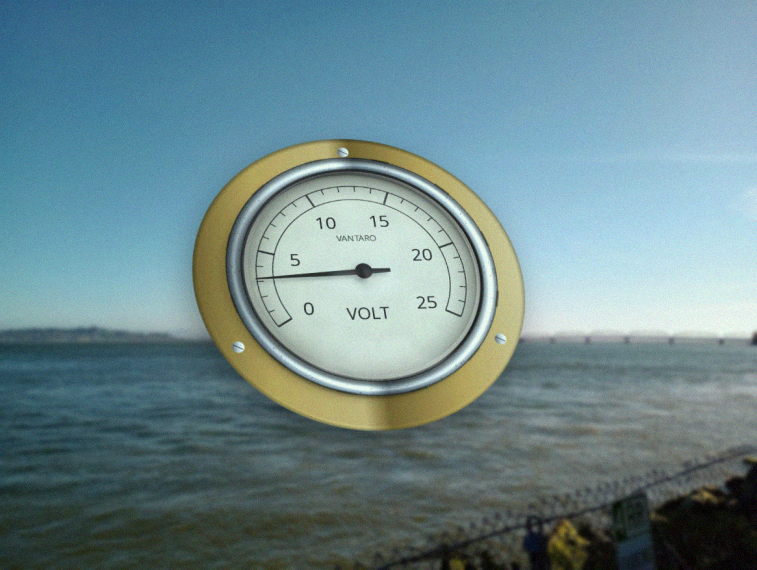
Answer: 3 V
